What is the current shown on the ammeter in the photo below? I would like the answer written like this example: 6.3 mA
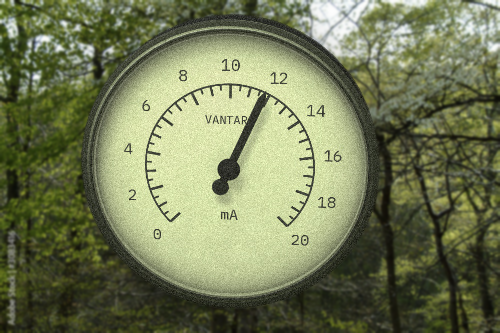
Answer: 11.75 mA
